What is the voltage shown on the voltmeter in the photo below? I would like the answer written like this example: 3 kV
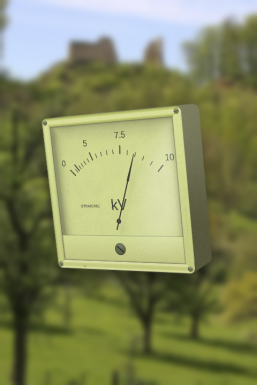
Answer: 8.5 kV
